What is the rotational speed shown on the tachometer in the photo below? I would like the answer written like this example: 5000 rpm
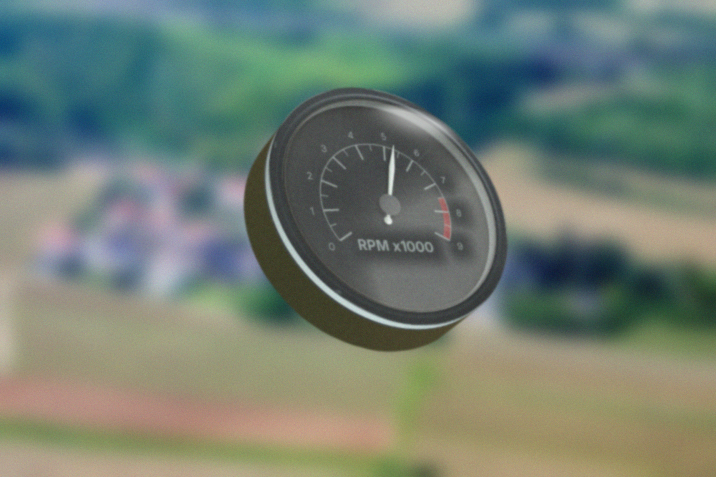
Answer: 5250 rpm
